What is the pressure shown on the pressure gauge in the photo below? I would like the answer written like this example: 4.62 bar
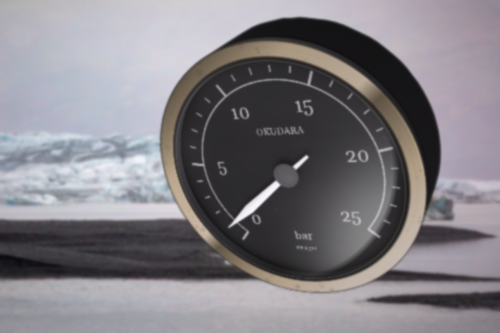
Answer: 1 bar
